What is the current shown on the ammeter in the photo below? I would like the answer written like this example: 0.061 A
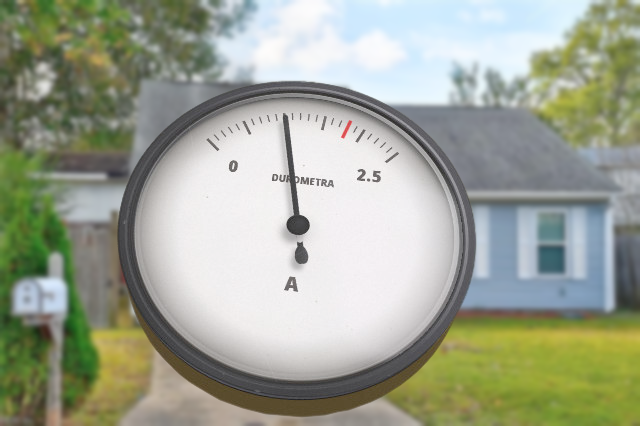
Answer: 1 A
